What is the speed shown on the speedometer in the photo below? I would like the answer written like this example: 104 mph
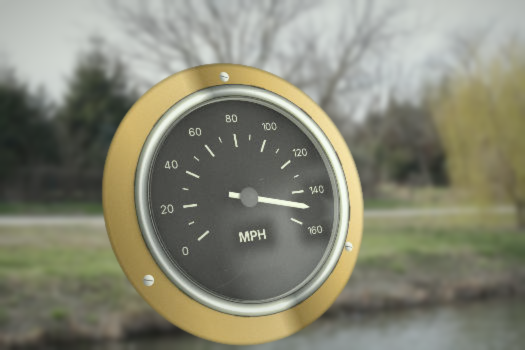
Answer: 150 mph
